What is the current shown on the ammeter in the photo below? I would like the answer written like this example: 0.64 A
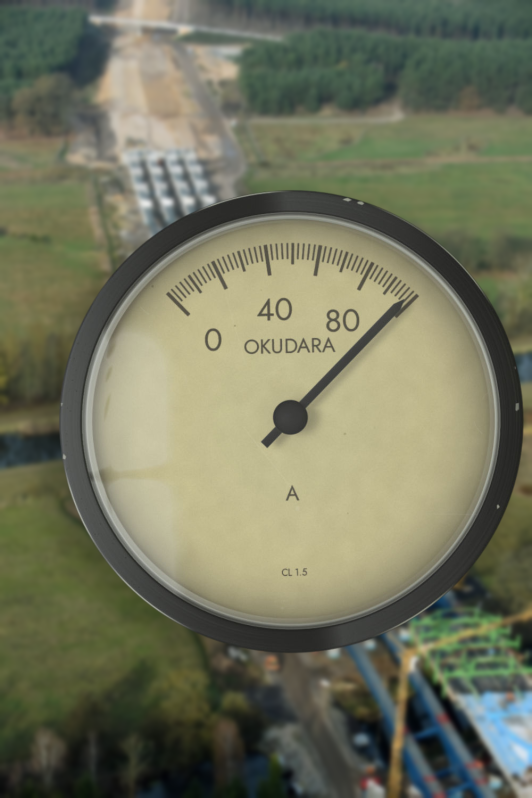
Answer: 98 A
